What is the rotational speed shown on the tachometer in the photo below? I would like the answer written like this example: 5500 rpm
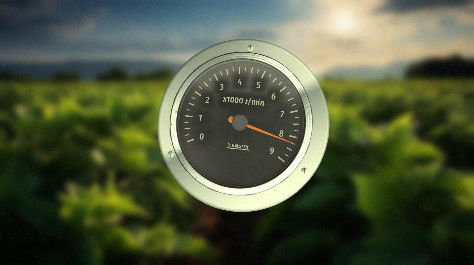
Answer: 8250 rpm
